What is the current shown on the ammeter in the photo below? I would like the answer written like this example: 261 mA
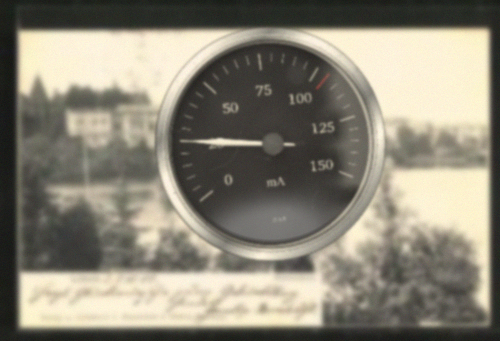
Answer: 25 mA
